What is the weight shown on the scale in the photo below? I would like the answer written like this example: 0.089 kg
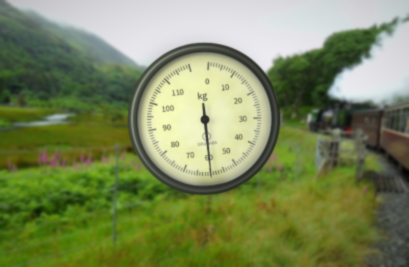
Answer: 60 kg
